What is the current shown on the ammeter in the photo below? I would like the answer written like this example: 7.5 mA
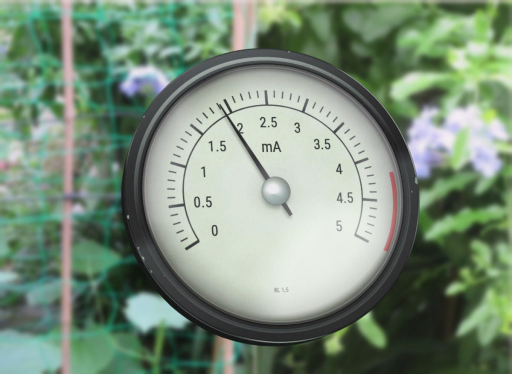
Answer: 1.9 mA
